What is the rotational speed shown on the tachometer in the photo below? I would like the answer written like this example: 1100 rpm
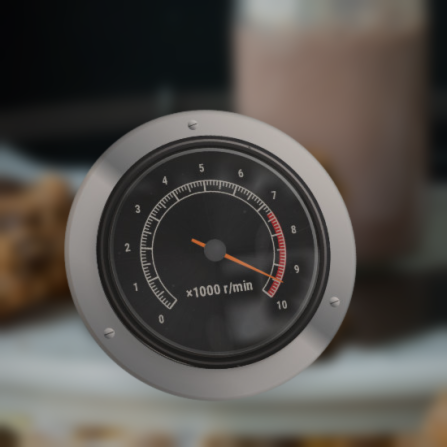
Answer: 9500 rpm
